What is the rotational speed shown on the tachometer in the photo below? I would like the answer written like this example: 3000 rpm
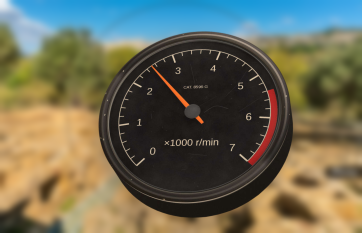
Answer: 2500 rpm
